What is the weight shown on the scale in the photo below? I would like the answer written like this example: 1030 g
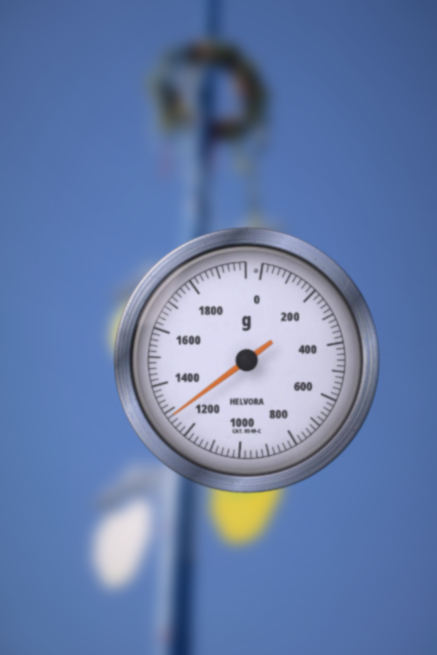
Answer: 1280 g
